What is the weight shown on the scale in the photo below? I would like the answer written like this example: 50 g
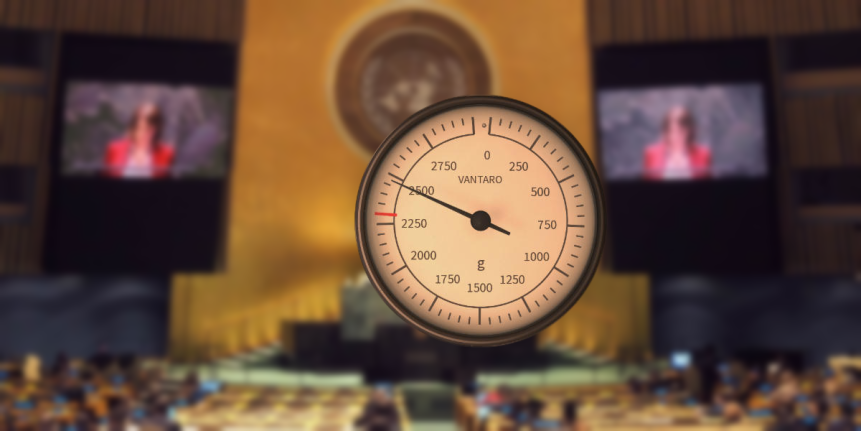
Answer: 2475 g
